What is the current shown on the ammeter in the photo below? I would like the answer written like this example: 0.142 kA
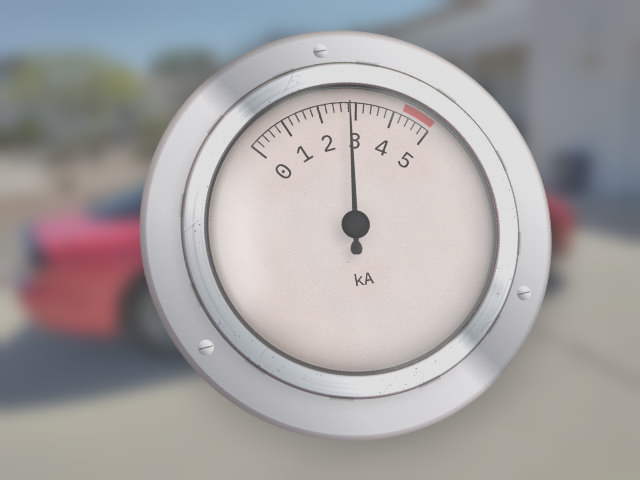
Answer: 2.8 kA
